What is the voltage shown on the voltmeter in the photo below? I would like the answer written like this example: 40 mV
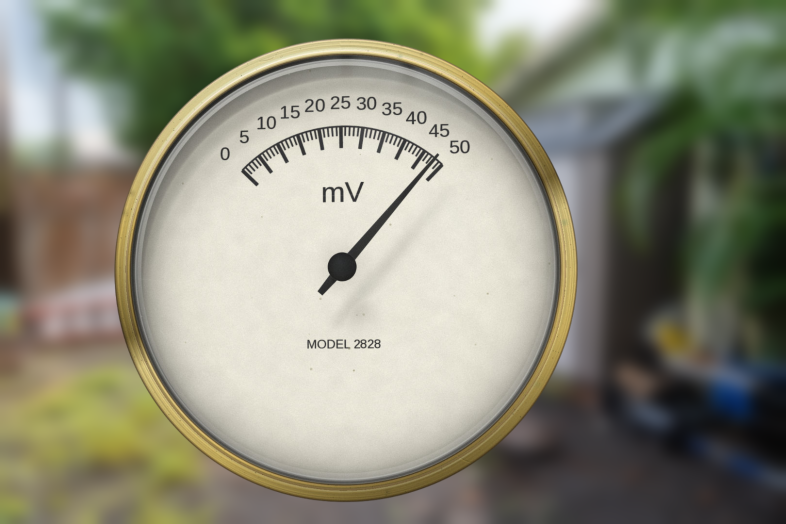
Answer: 48 mV
